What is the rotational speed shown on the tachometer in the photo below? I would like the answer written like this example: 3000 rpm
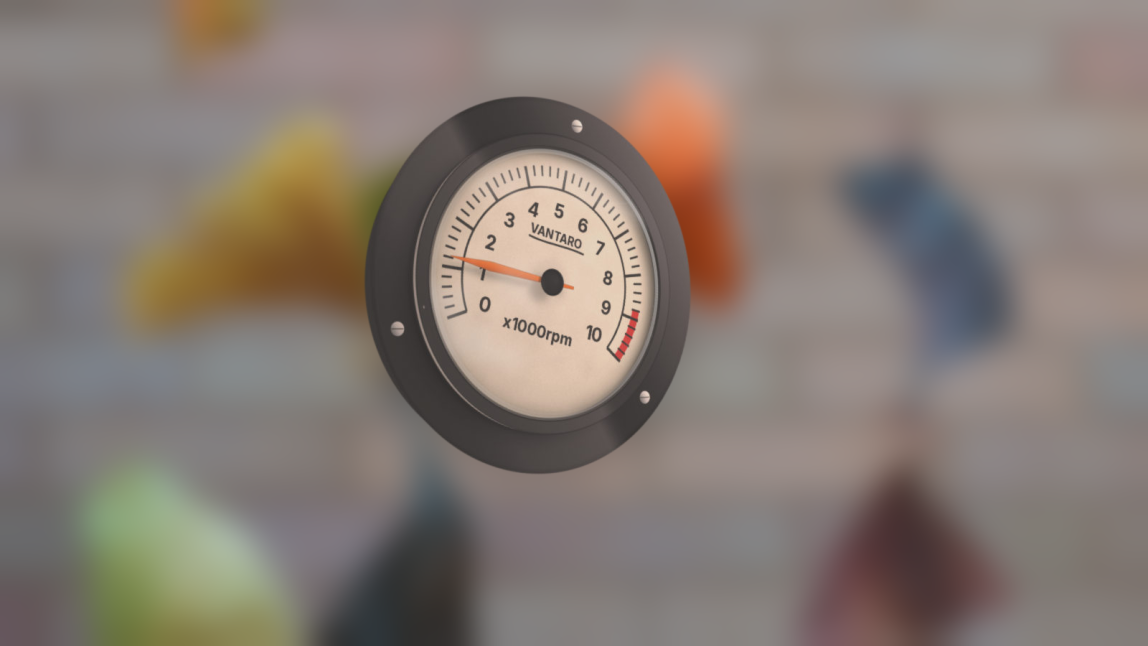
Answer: 1200 rpm
